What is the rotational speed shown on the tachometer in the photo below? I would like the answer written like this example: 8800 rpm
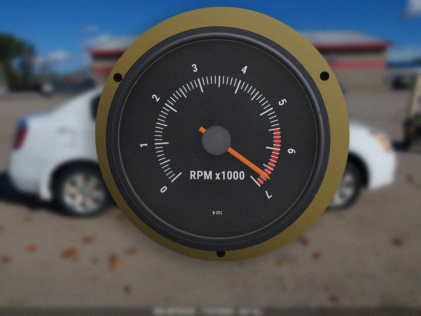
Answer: 6700 rpm
